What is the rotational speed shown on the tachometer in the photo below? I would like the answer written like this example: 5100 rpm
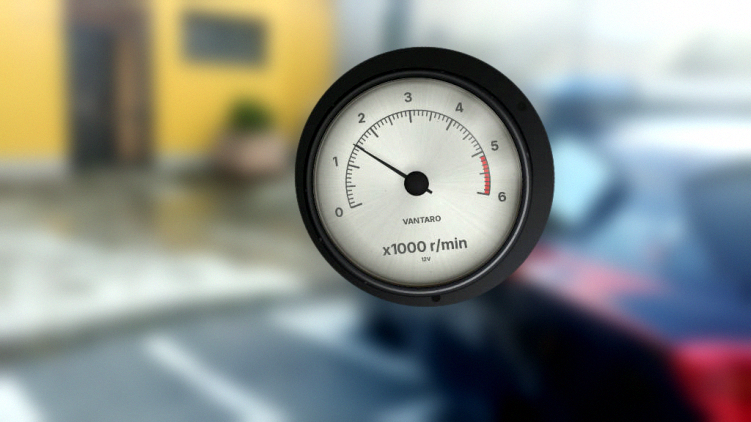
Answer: 1500 rpm
